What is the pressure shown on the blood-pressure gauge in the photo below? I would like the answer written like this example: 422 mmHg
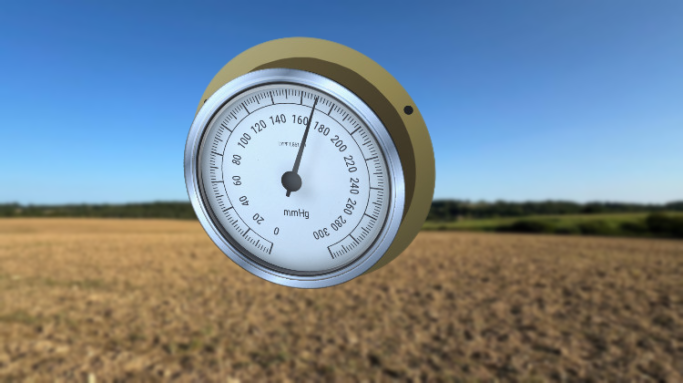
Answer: 170 mmHg
